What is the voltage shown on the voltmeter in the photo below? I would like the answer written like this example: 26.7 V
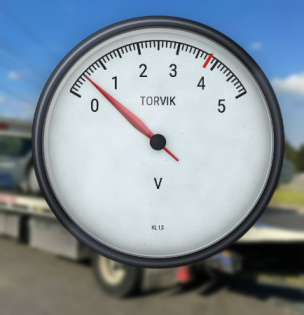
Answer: 0.5 V
